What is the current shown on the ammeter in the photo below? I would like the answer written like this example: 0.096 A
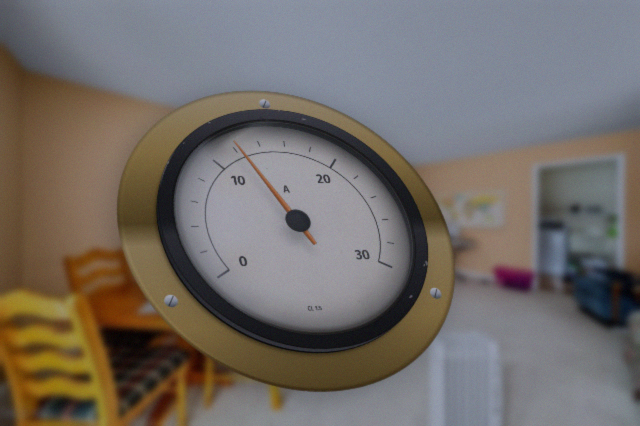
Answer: 12 A
